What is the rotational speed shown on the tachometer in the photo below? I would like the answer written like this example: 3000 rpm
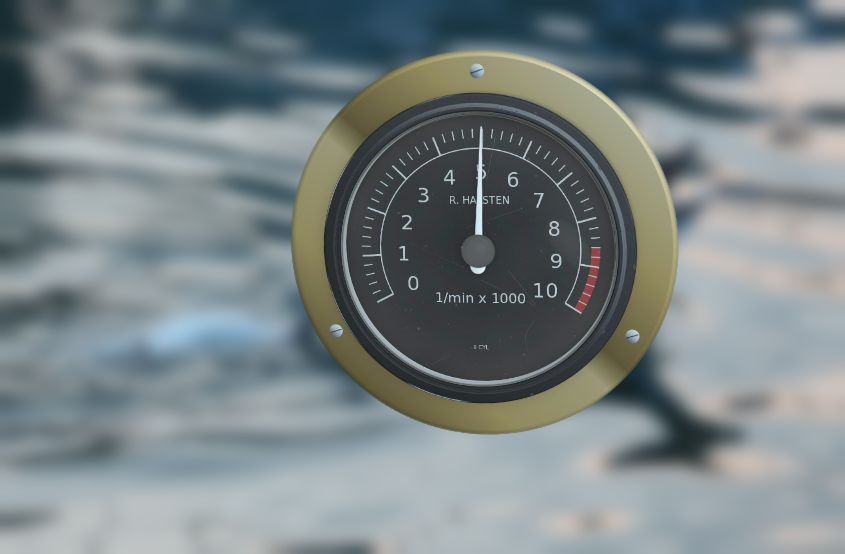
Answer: 5000 rpm
